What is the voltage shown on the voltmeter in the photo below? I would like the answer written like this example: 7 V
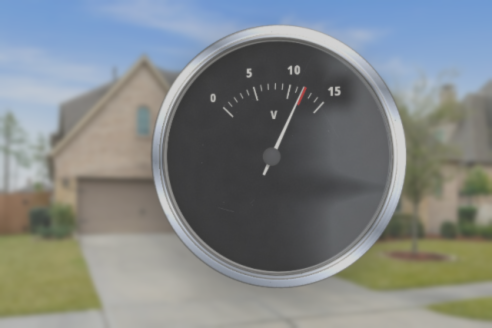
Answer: 12 V
